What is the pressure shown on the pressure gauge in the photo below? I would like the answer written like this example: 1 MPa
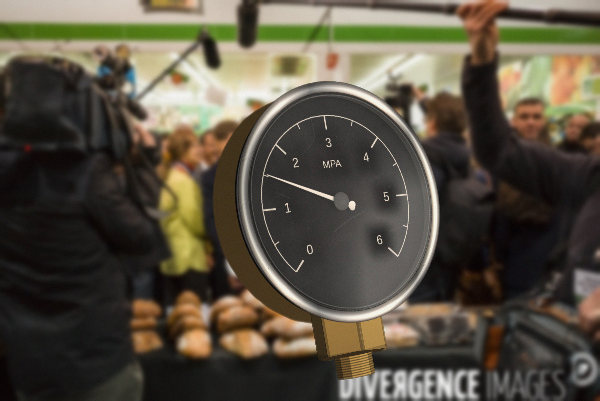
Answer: 1.5 MPa
